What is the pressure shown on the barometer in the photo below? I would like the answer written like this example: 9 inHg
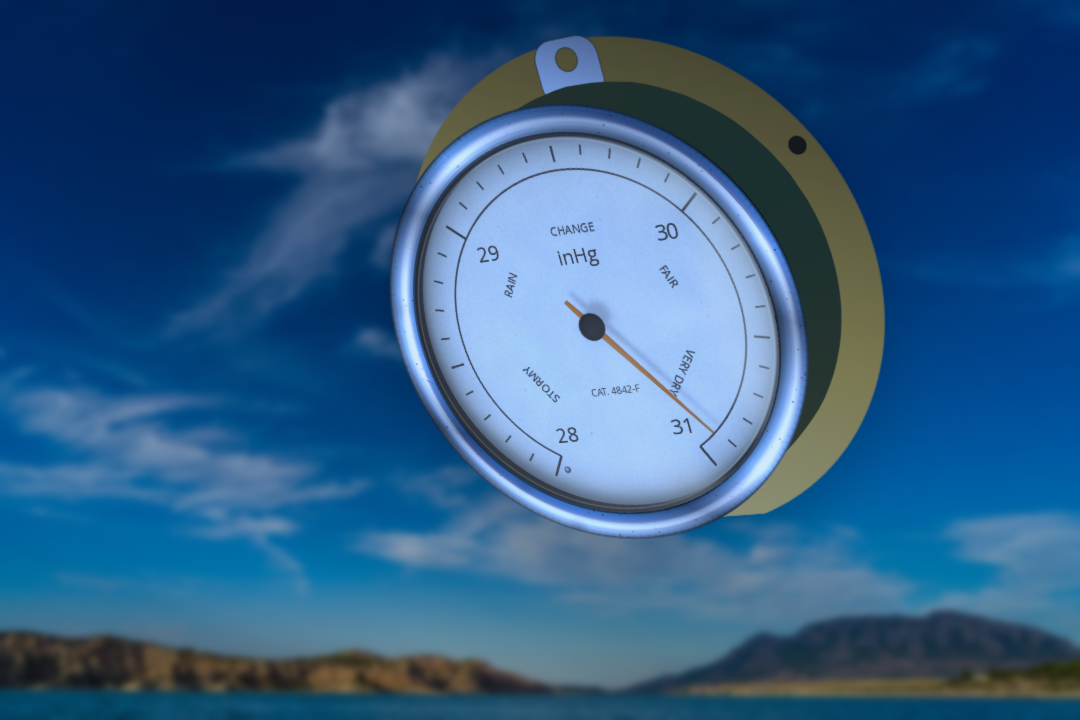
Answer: 30.9 inHg
